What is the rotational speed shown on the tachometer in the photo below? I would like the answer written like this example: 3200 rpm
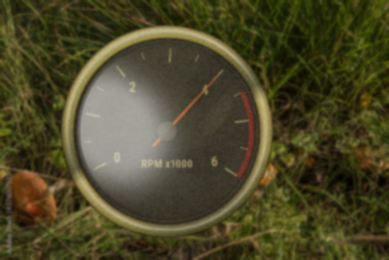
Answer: 4000 rpm
